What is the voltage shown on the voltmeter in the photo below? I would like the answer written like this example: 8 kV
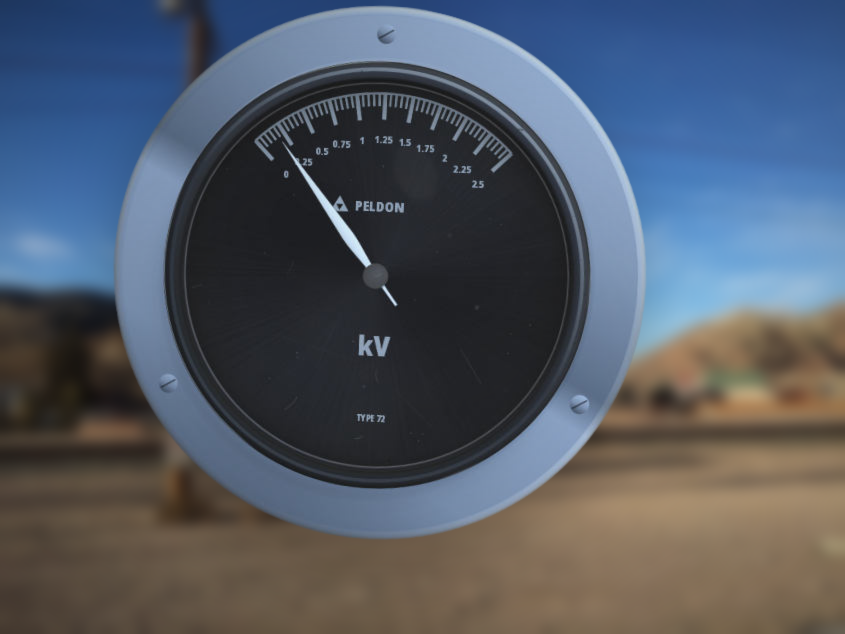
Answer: 0.2 kV
